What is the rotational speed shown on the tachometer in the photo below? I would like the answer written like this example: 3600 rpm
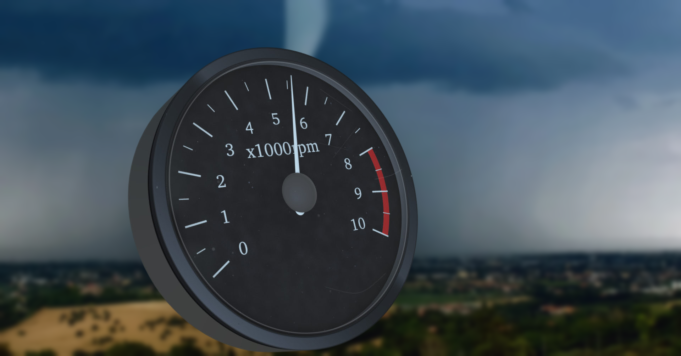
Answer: 5500 rpm
